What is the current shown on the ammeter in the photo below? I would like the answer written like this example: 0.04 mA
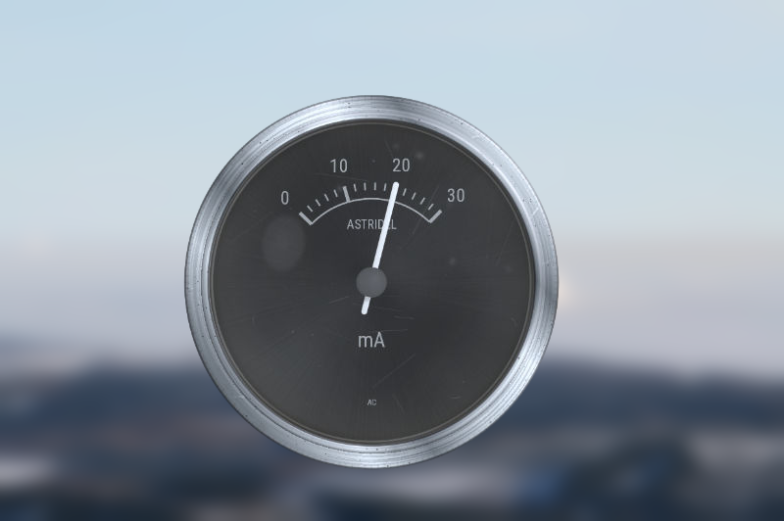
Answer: 20 mA
